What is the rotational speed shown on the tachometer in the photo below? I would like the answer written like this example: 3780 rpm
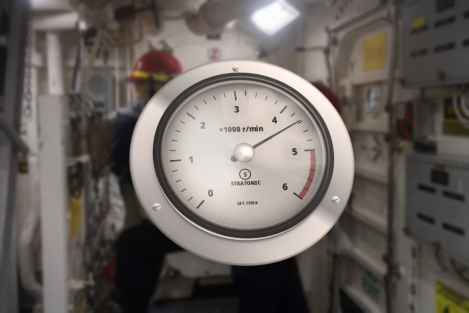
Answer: 4400 rpm
